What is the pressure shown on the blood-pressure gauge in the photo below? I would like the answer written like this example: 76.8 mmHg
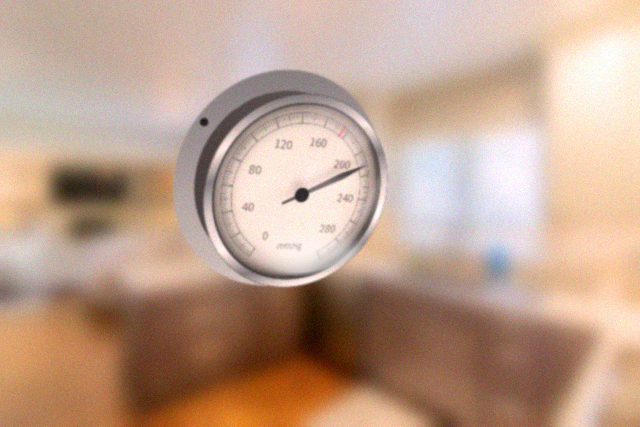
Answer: 210 mmHg
